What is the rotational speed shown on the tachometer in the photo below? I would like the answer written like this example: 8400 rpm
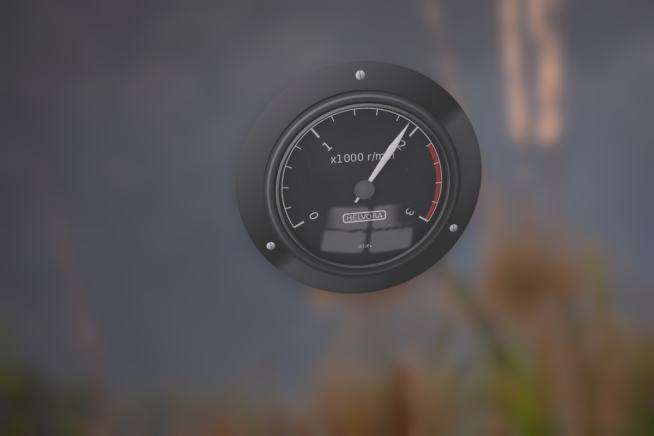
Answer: 1900 rpm
